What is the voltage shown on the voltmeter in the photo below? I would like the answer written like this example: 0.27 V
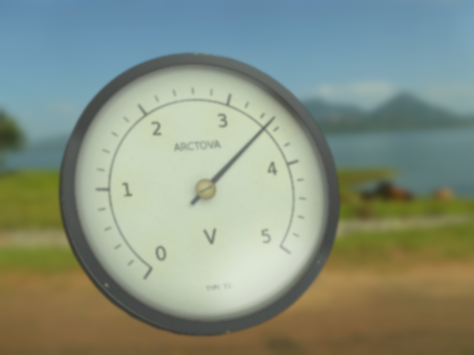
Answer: 3.5 V
